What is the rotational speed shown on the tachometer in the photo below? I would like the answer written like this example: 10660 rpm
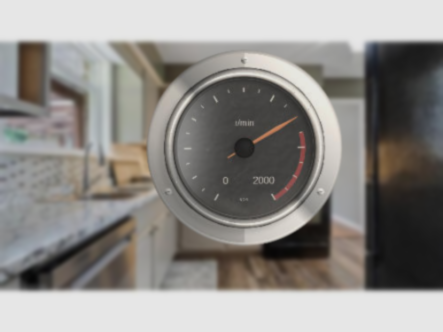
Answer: 1400 rpm
